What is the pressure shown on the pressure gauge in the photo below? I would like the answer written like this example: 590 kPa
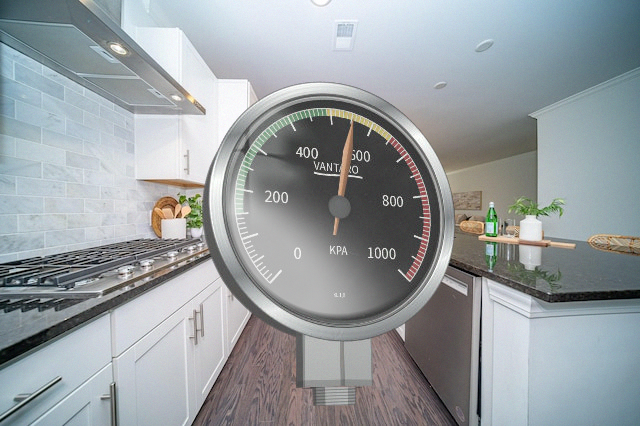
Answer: 550 kPa
